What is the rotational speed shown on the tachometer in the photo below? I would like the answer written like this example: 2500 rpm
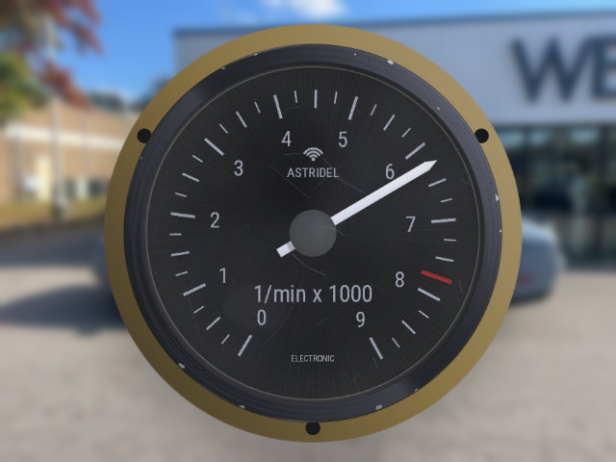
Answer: 6250 rpm
